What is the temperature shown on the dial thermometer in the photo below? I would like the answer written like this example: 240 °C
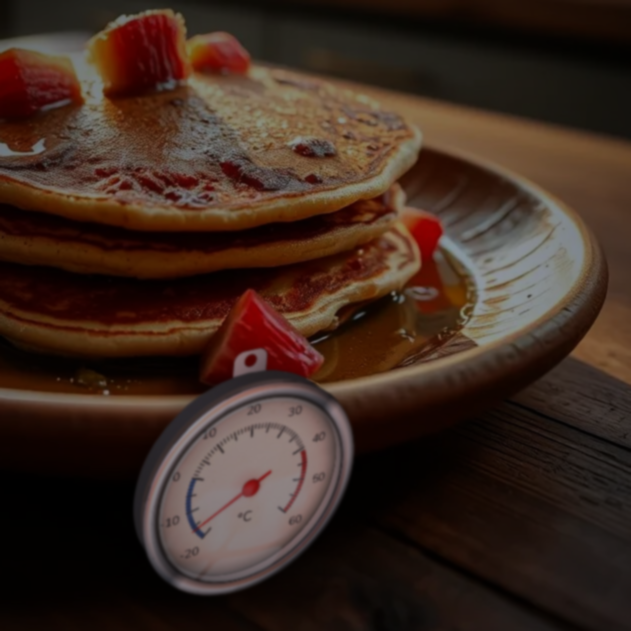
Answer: -15 °C
